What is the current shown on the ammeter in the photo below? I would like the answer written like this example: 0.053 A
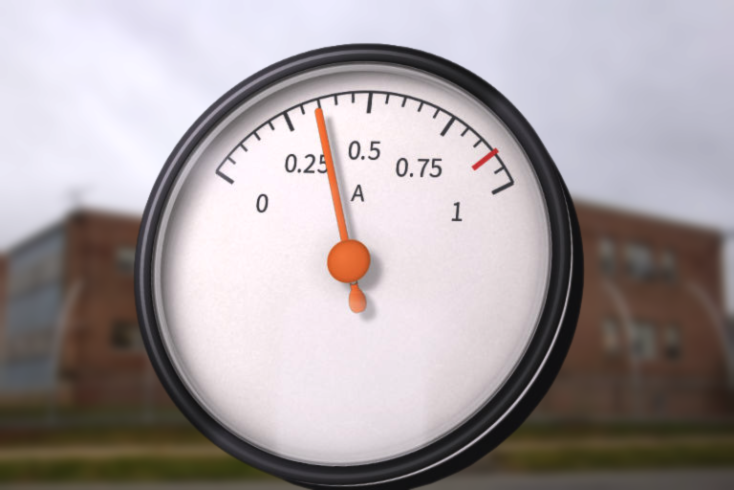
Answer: 0.35 A
